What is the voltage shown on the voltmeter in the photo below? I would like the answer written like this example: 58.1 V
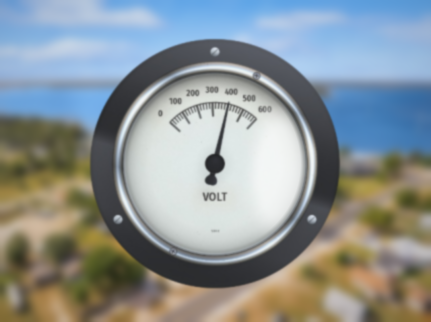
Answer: 400 V
